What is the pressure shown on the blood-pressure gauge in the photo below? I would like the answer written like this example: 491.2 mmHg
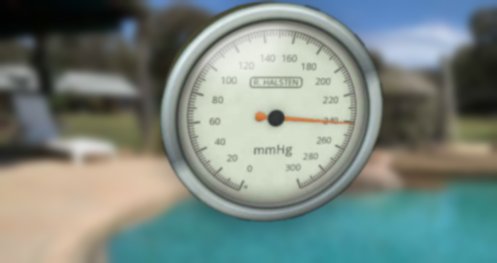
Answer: 240 mmHg
